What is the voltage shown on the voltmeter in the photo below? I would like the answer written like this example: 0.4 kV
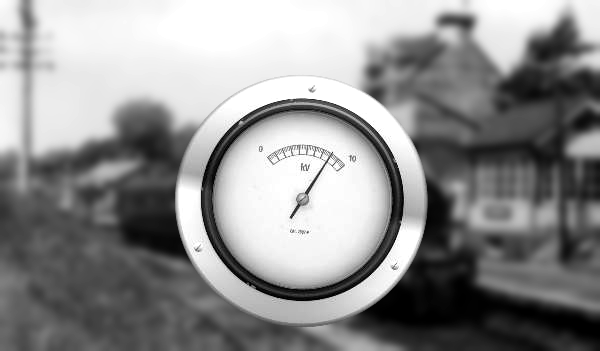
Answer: 8 kV
